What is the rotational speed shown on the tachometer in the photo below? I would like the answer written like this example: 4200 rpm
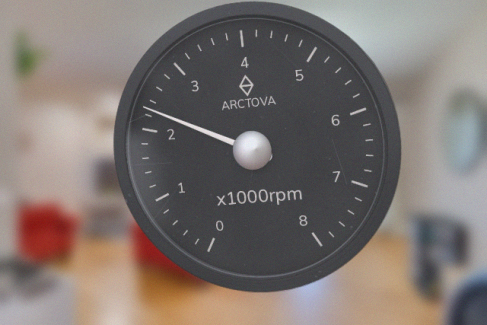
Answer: 2300 rpm
